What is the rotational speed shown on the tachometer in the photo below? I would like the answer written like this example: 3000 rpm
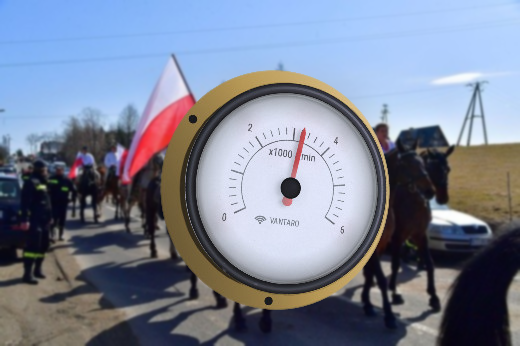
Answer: 3200 rpm
